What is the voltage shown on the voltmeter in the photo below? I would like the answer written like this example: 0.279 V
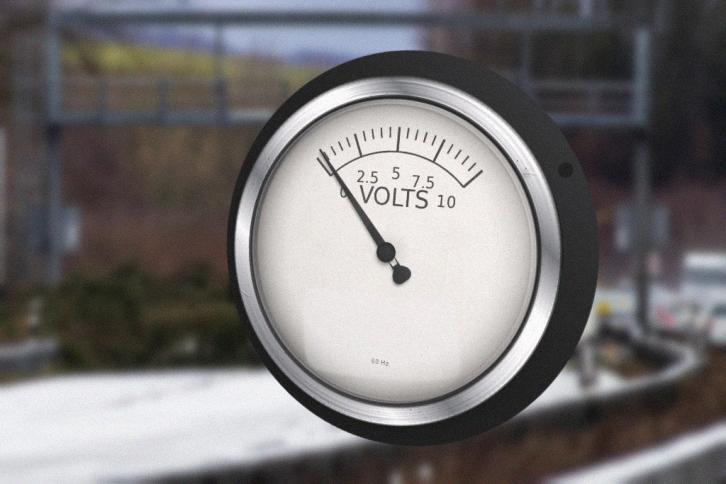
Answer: 0.5 V
